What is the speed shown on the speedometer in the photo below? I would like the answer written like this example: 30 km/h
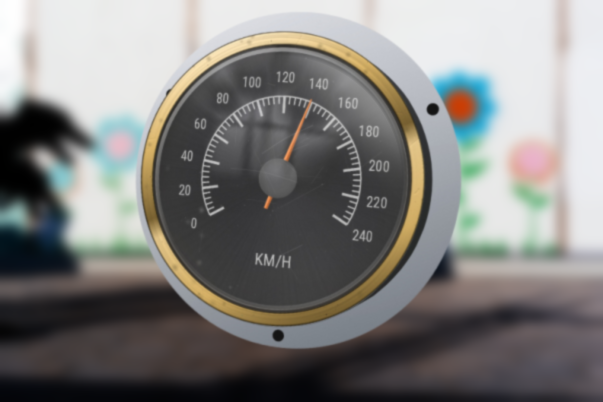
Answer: 140 km/h
